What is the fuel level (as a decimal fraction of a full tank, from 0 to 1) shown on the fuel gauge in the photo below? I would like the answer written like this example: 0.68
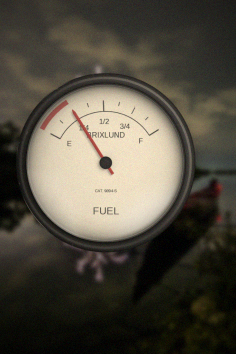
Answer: 0.25
